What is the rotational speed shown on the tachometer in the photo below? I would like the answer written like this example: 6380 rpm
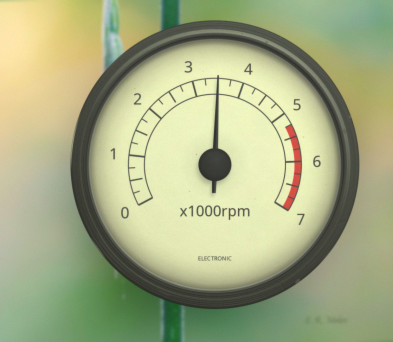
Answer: 3500 rpm
